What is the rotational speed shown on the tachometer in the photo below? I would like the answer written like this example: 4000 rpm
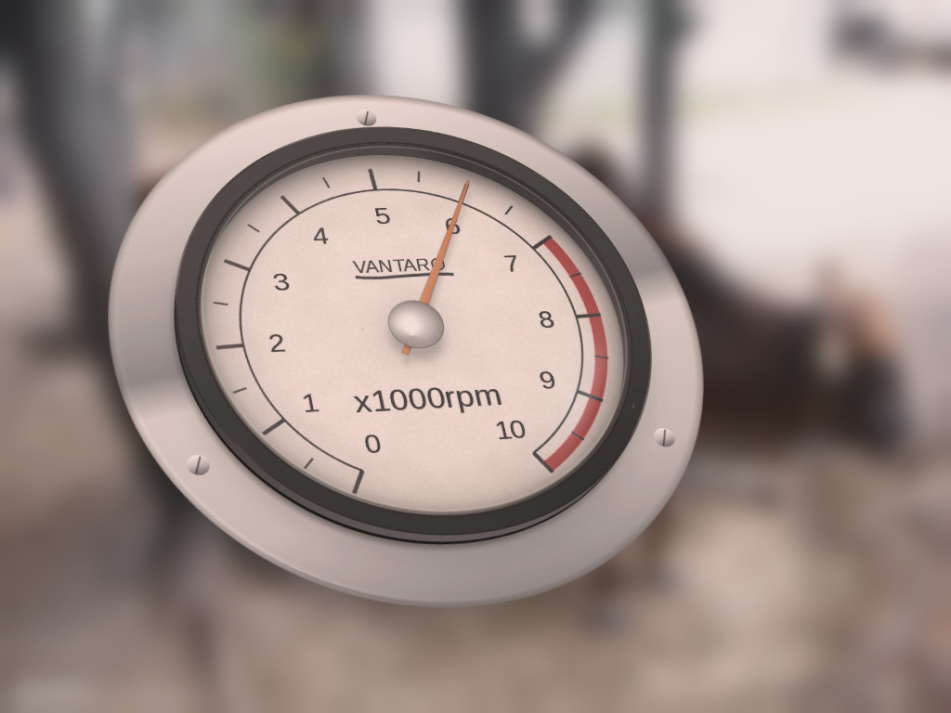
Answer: 6000 rpm
